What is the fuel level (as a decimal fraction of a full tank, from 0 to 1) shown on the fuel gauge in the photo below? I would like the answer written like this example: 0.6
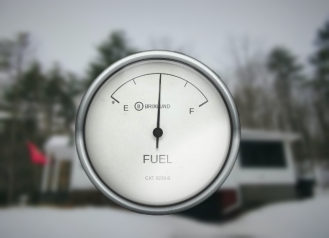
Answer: 0.5
